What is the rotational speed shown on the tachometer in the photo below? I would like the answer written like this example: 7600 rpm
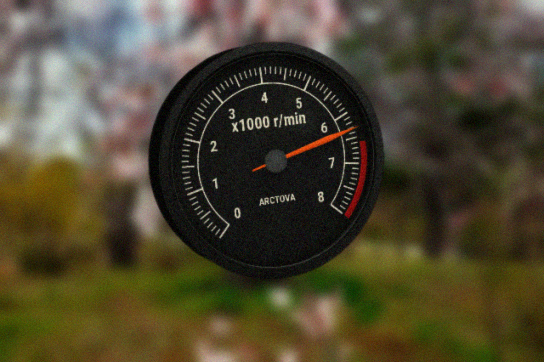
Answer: 6300 rpm
